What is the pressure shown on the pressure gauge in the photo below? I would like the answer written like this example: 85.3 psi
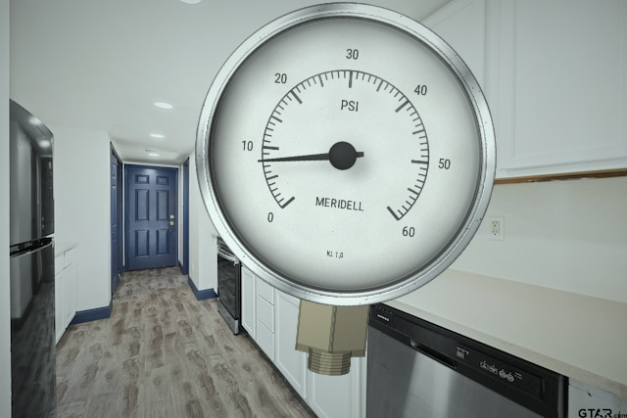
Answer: 8 psi
